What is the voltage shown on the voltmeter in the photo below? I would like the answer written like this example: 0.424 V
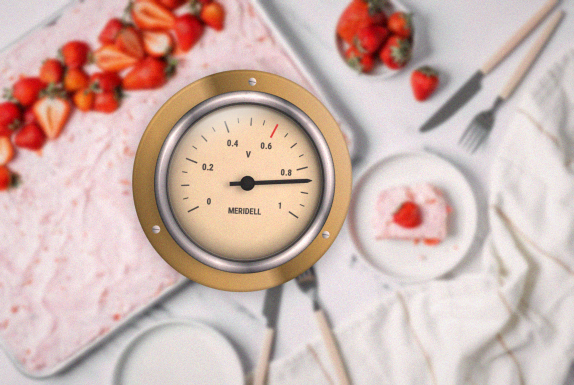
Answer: 0.85 V
